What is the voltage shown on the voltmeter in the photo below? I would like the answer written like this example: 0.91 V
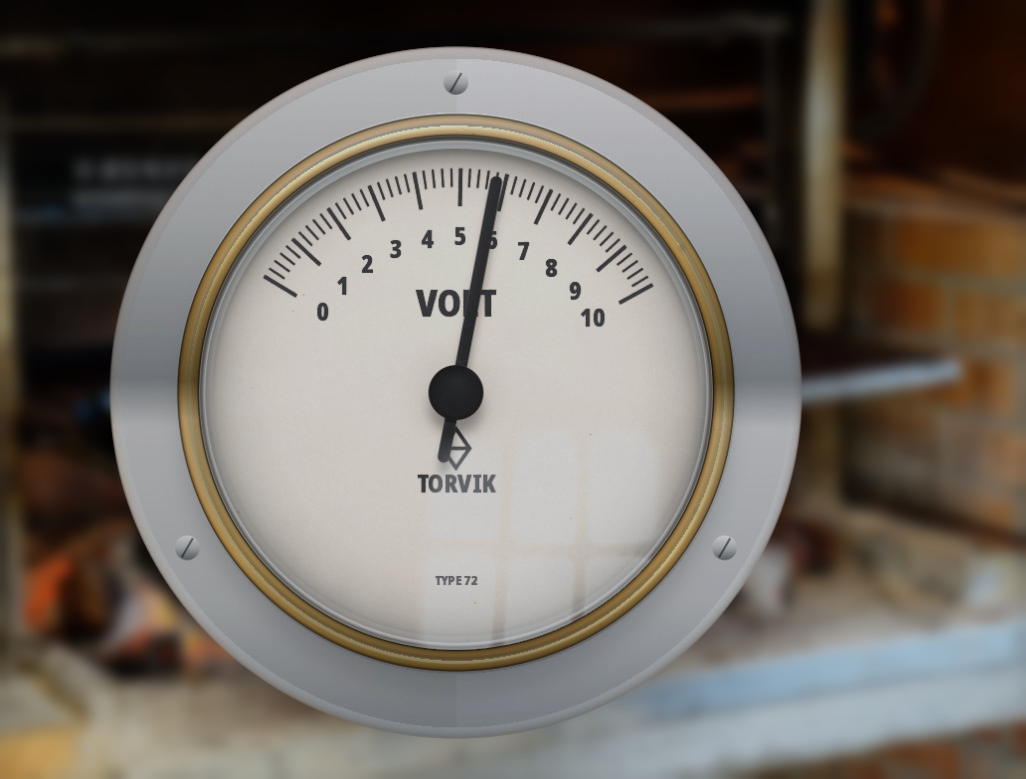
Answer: 5.8 V
